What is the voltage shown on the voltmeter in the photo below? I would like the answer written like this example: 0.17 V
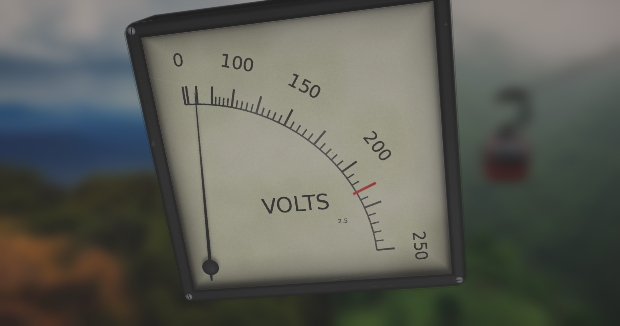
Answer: 50 V
